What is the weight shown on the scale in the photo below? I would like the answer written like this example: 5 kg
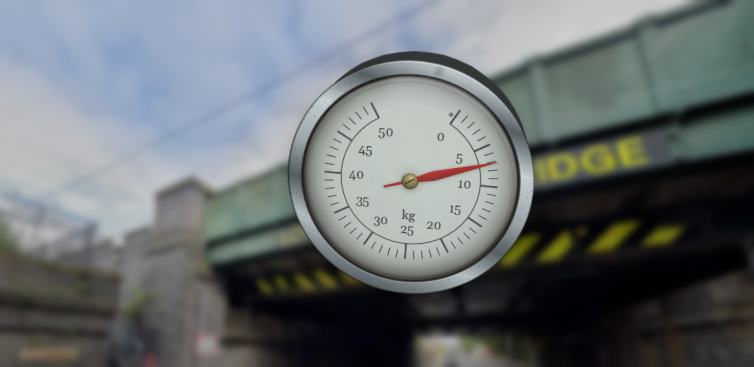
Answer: 7 kg
